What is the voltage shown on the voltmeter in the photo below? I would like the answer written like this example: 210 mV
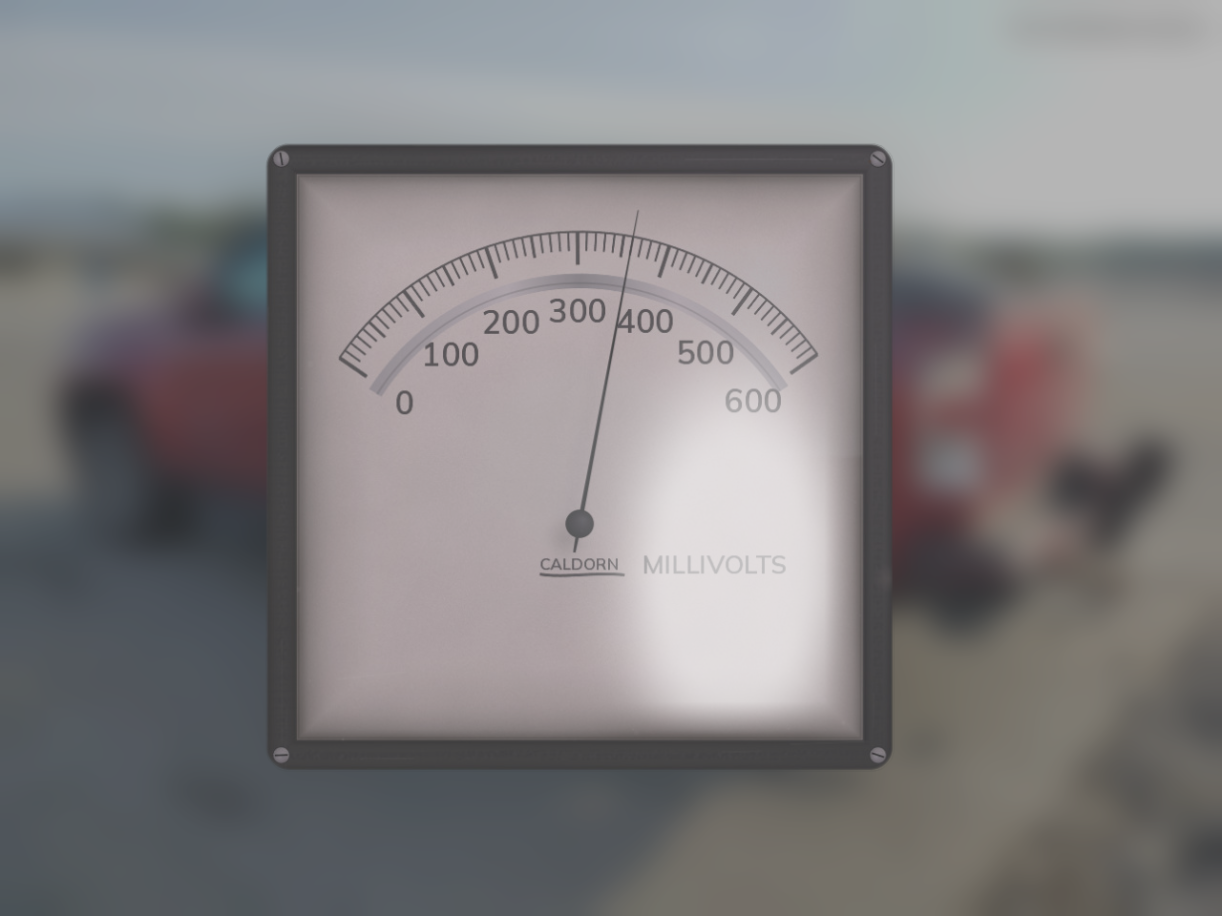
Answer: 360 mV
